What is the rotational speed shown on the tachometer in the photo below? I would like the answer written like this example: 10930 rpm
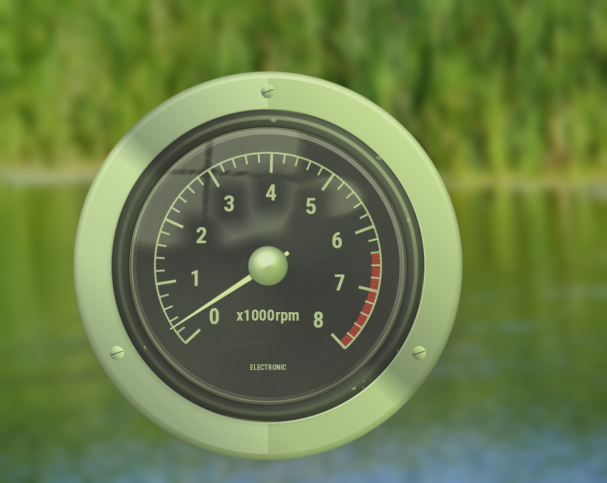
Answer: 300 rpm
